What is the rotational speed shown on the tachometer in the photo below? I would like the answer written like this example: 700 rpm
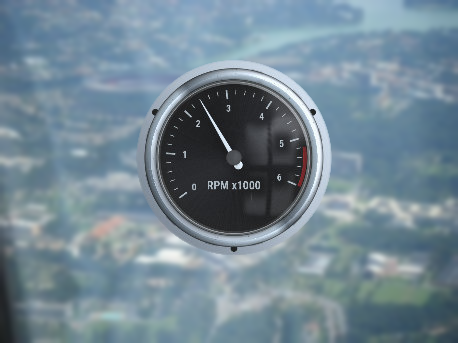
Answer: 2400 rpm
